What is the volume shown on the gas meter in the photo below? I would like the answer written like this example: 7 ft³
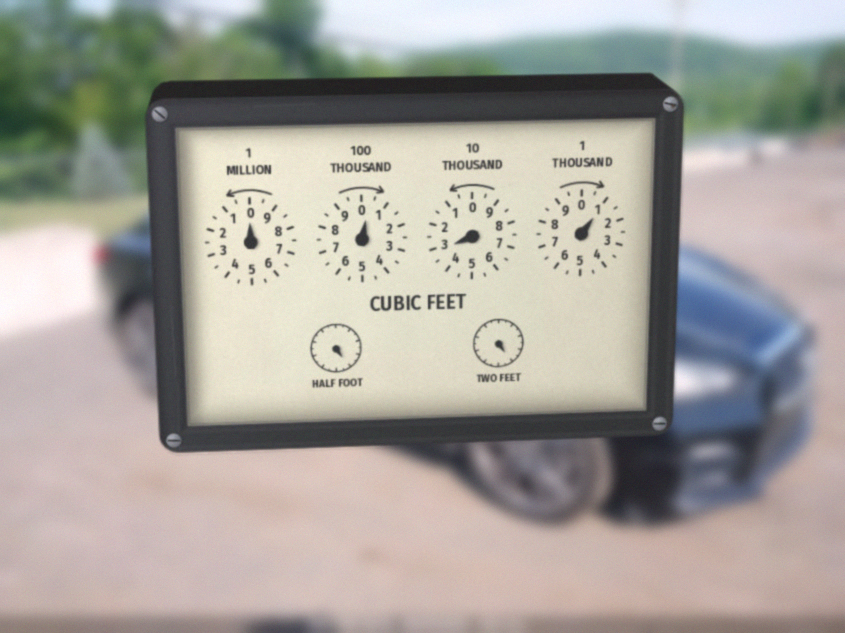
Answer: 3100 ft³
